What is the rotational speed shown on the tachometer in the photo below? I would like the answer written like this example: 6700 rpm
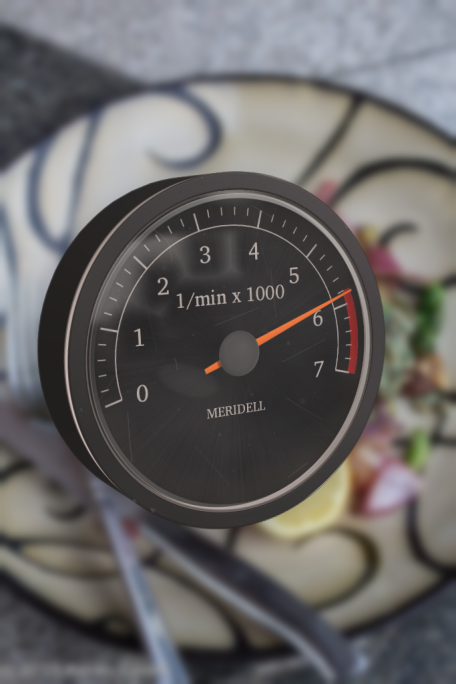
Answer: 5800 rpm
